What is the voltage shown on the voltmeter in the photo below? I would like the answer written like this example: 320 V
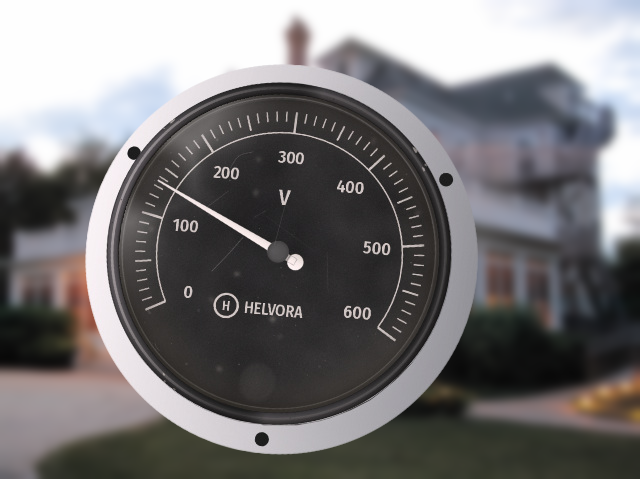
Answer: 135 V
